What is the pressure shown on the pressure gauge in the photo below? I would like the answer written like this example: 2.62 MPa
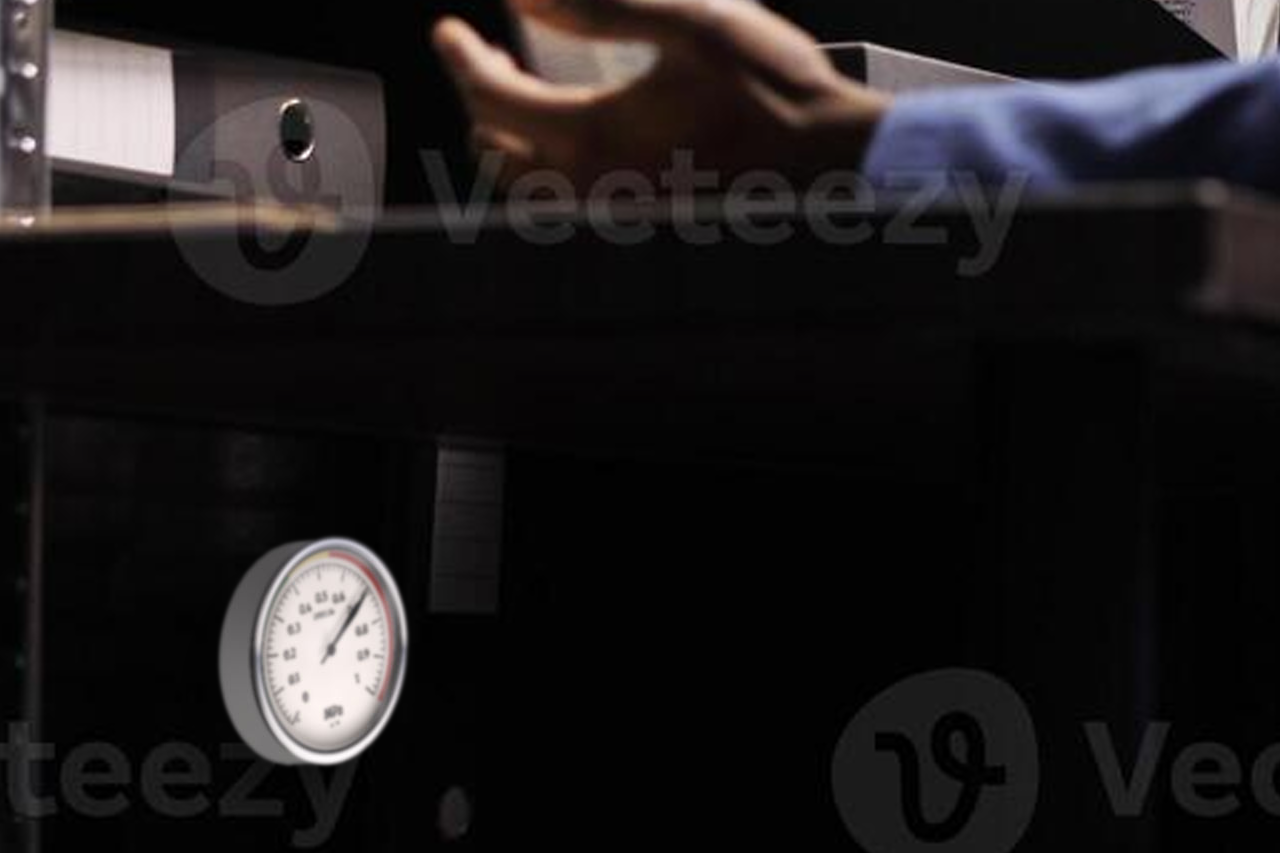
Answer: 0.7 MPa
